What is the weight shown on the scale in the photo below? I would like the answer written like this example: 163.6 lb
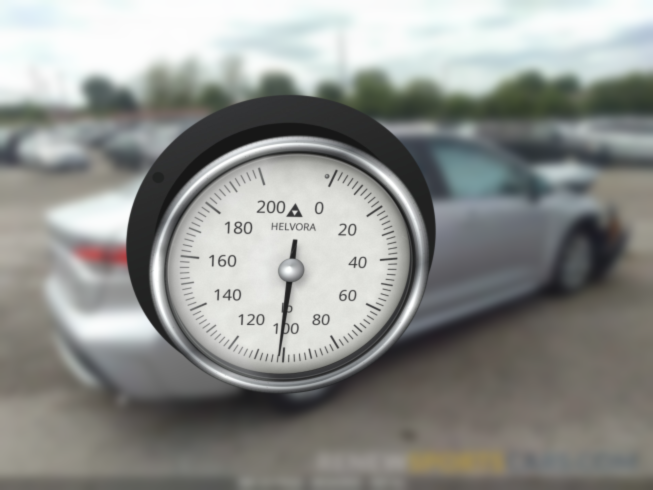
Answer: 102 lb
